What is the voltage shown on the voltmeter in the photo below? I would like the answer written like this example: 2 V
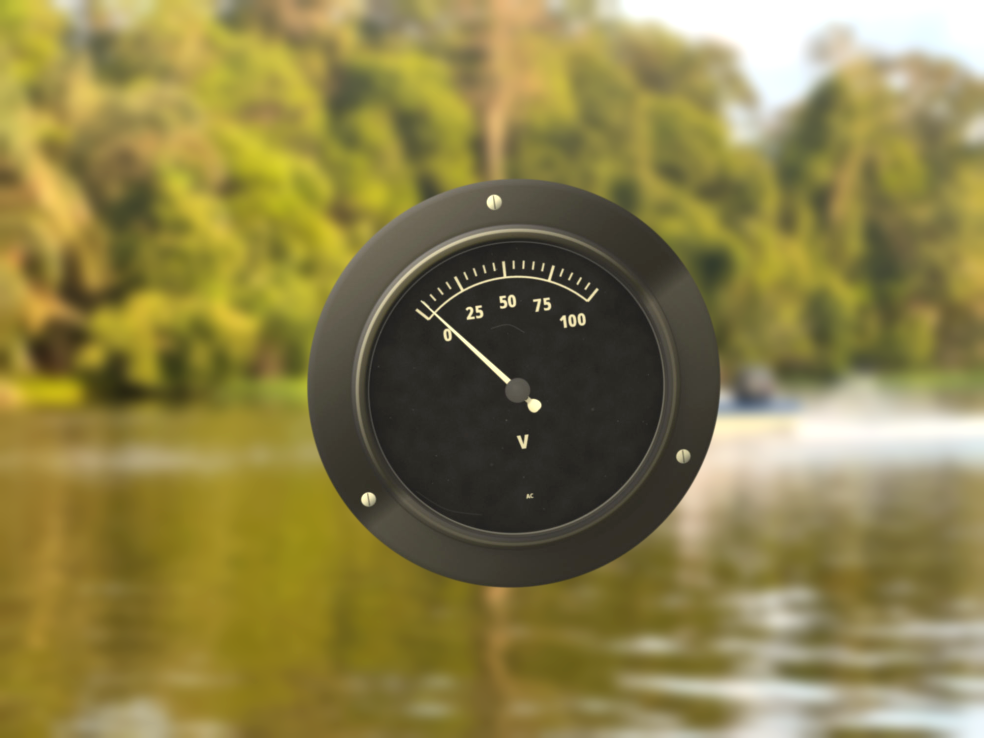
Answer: 5 V
